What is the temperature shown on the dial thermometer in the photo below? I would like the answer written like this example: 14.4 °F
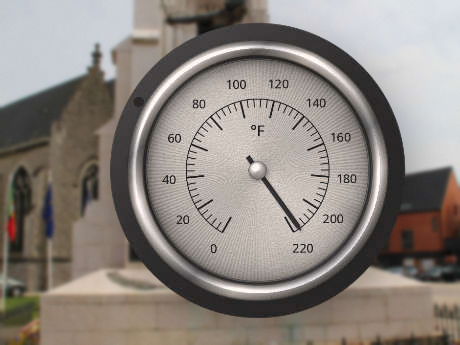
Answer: 216 °F
